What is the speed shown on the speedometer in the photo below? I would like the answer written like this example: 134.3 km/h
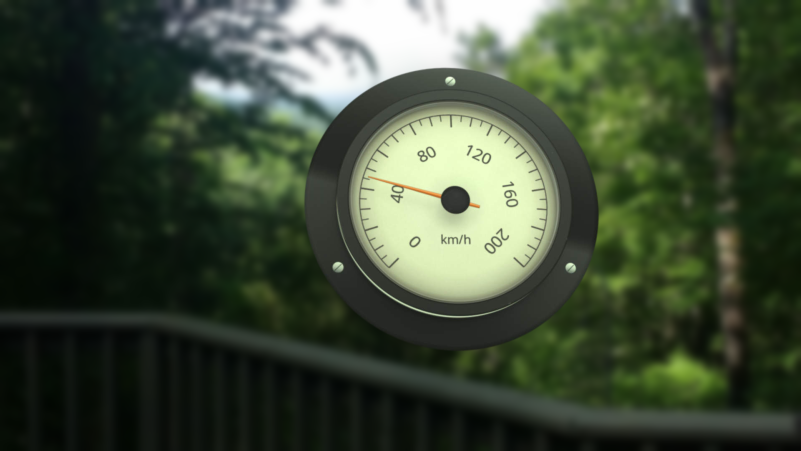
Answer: 45 km/h
